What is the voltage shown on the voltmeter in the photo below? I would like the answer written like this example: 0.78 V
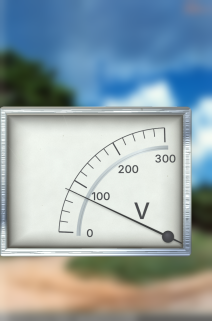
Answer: 80 V
